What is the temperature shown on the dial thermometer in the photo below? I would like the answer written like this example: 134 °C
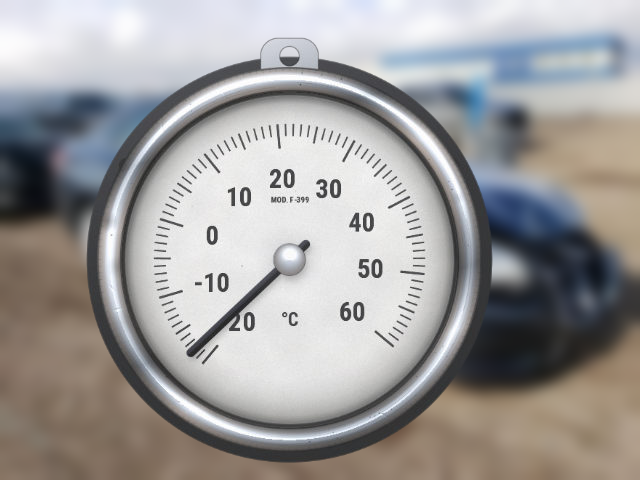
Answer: -18 °C
